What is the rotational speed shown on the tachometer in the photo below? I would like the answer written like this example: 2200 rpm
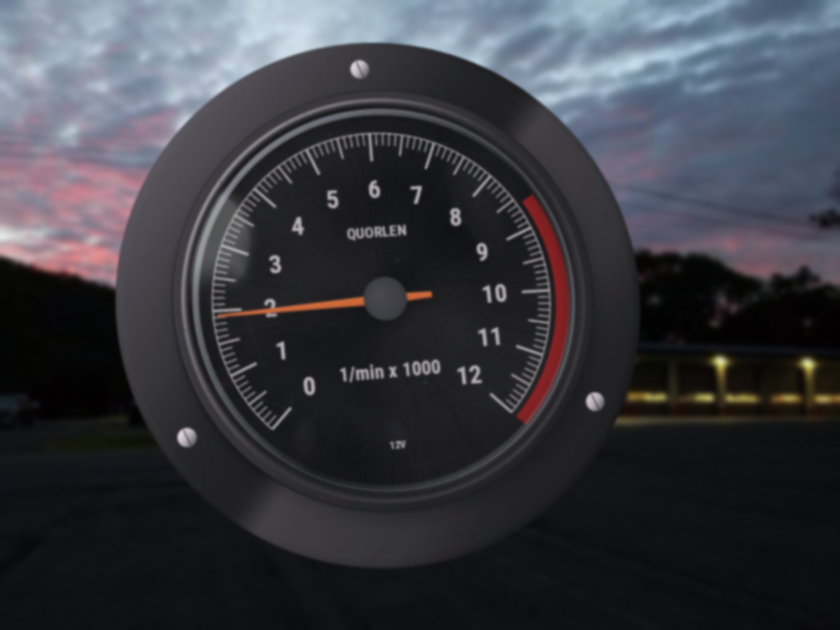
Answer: 1900 rpm
